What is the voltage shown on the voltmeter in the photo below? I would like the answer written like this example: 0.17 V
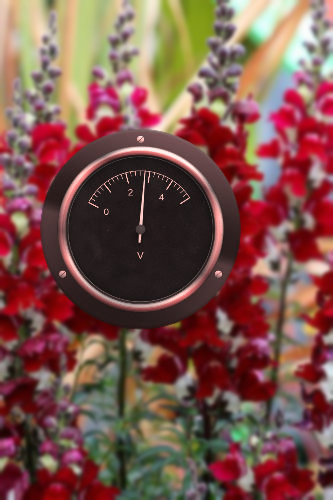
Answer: 2.8 V
